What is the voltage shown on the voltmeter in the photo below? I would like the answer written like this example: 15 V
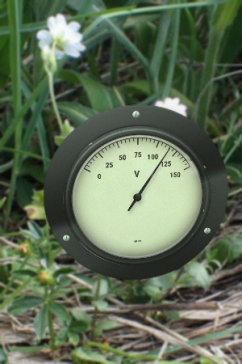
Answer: 115 V
